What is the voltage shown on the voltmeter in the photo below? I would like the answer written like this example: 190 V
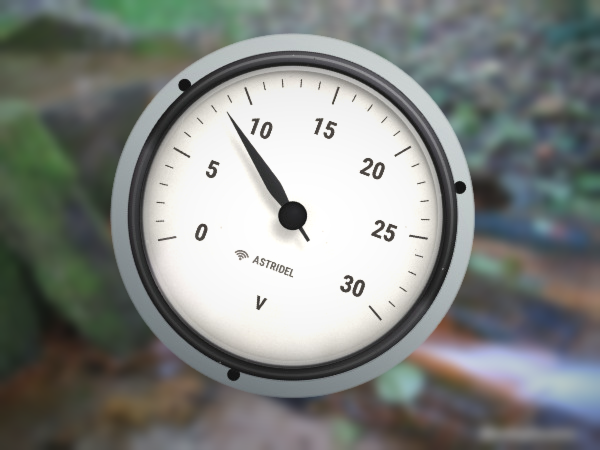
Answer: 8.5 V
